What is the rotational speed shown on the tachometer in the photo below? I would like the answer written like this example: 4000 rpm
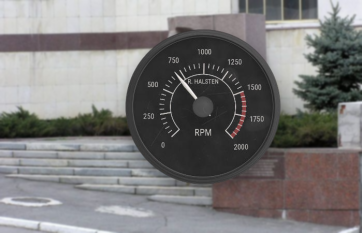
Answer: 700 rpm
